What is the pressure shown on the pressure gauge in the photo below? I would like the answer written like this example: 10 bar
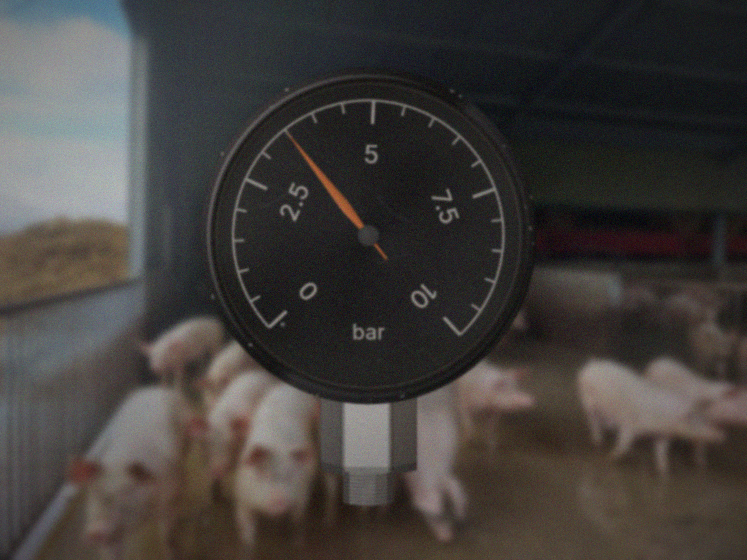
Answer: 3.5 bar
